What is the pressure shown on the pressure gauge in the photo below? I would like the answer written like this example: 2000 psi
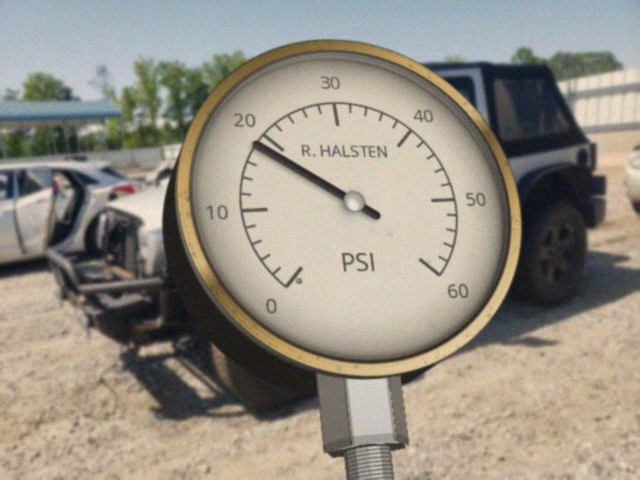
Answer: 18 psi
